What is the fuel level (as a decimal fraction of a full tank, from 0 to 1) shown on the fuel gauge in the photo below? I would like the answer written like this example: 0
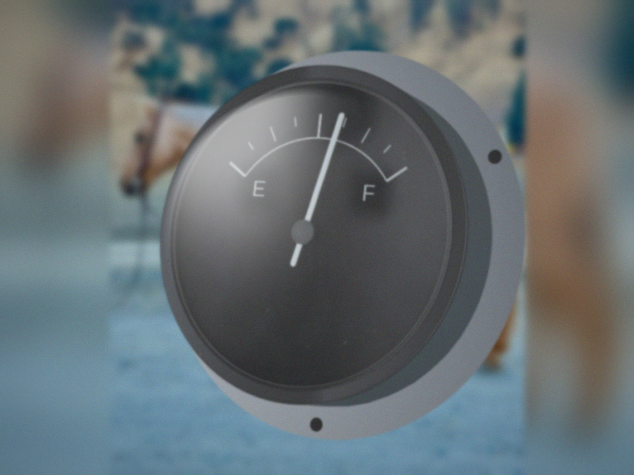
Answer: 0.625
